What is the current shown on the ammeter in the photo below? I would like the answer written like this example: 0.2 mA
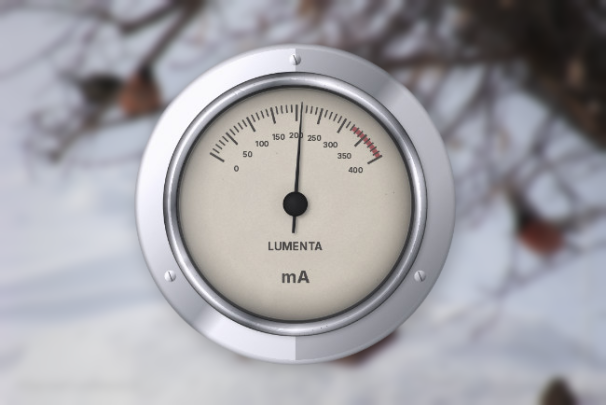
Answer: 210 mA
